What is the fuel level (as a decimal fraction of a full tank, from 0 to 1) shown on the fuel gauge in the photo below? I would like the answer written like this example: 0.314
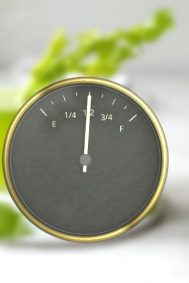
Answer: 0.5
